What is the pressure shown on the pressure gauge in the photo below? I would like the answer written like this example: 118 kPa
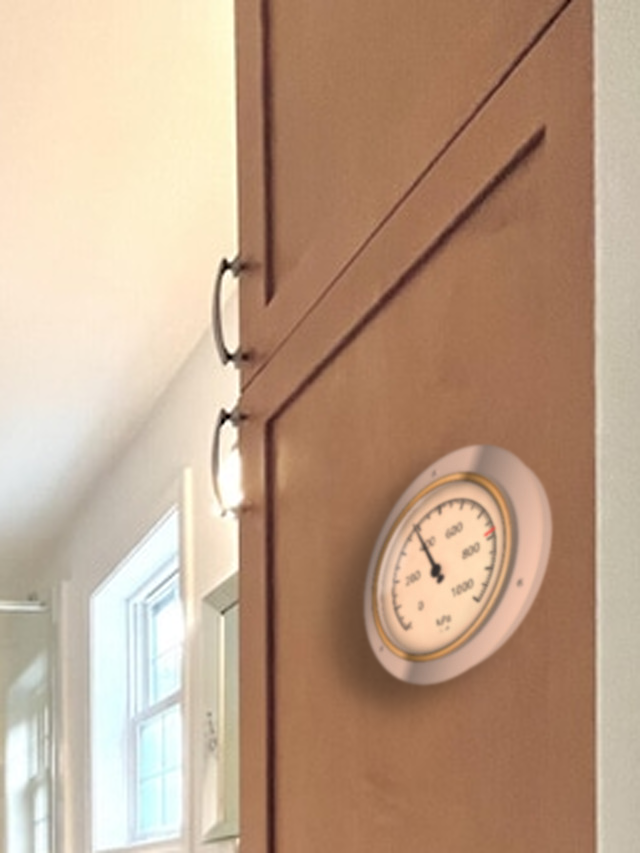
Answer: 400 kPa
